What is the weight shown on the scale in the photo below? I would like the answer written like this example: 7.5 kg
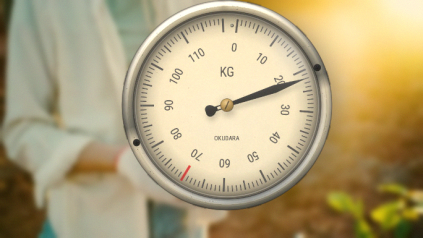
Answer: 22 kg
